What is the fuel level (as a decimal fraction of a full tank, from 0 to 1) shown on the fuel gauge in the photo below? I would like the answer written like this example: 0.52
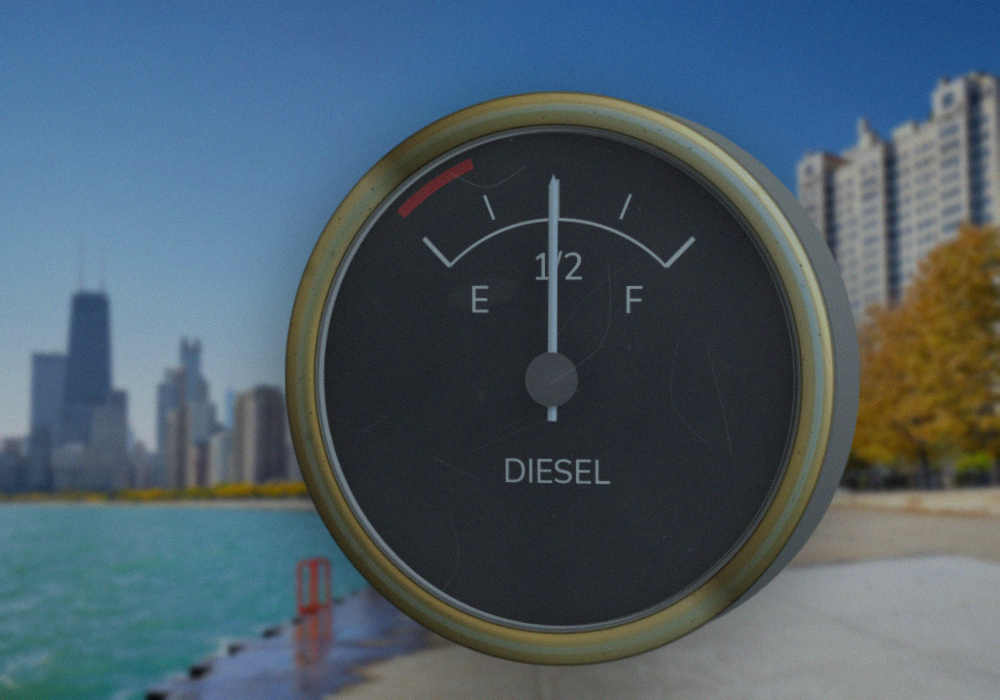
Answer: 0.5
